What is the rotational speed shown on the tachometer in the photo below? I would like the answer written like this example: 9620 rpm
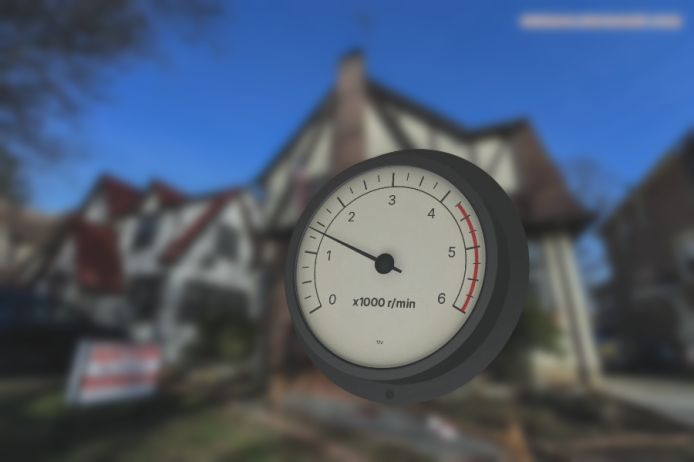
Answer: 1375 rpm
